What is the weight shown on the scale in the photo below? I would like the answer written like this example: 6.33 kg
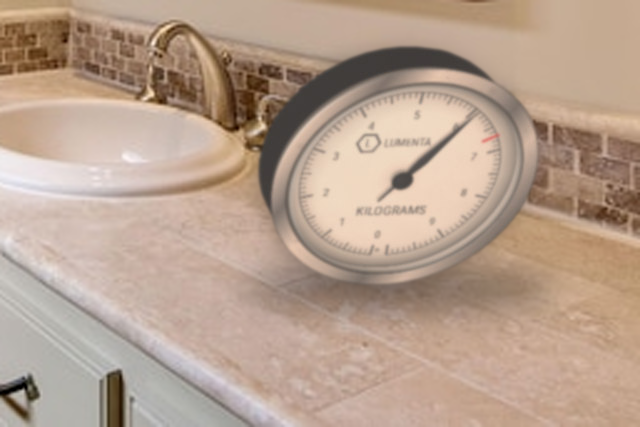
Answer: 6 kg
